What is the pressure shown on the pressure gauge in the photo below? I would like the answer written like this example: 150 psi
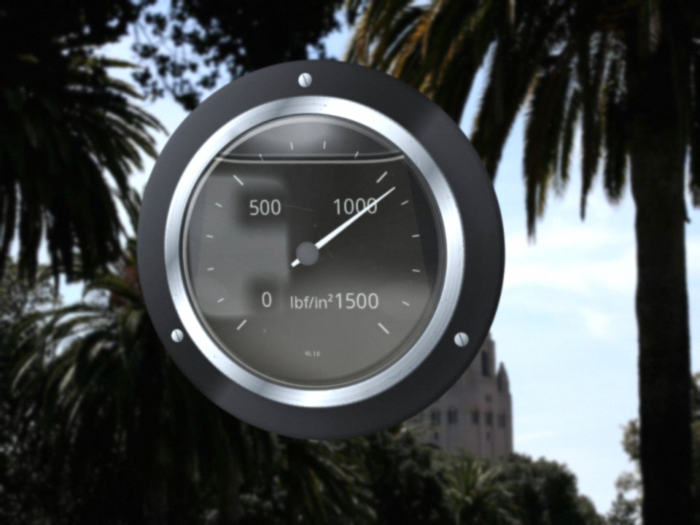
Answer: 1050 psi
